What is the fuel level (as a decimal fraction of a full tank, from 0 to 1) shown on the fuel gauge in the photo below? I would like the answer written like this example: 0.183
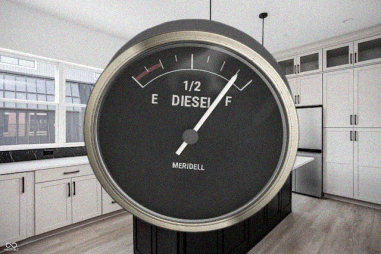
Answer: 0.875
